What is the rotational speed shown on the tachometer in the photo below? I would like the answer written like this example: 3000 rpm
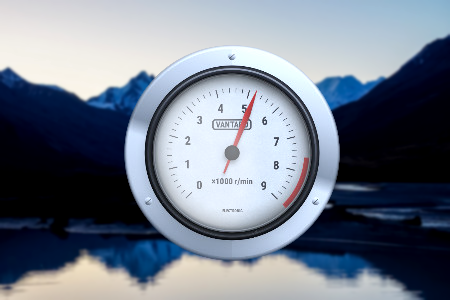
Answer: 5200 rpm
